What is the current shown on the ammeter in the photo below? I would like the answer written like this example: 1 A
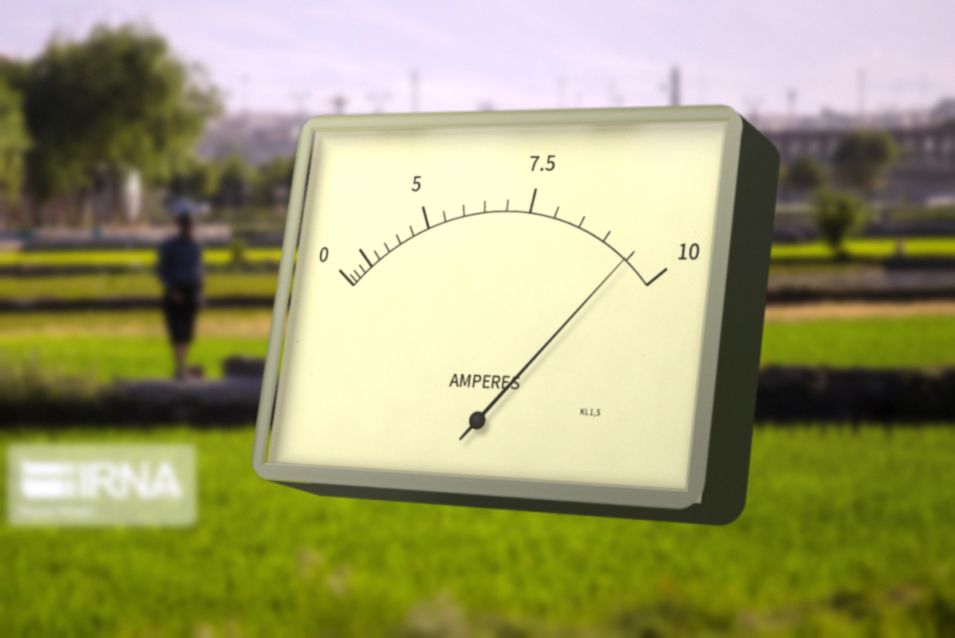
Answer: 9.5 A
